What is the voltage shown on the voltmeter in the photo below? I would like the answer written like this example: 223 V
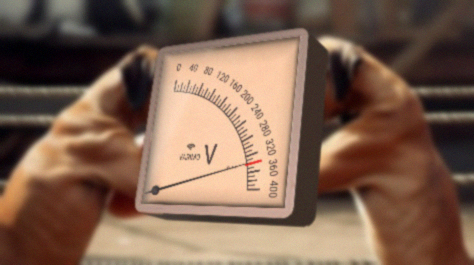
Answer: 340 V
